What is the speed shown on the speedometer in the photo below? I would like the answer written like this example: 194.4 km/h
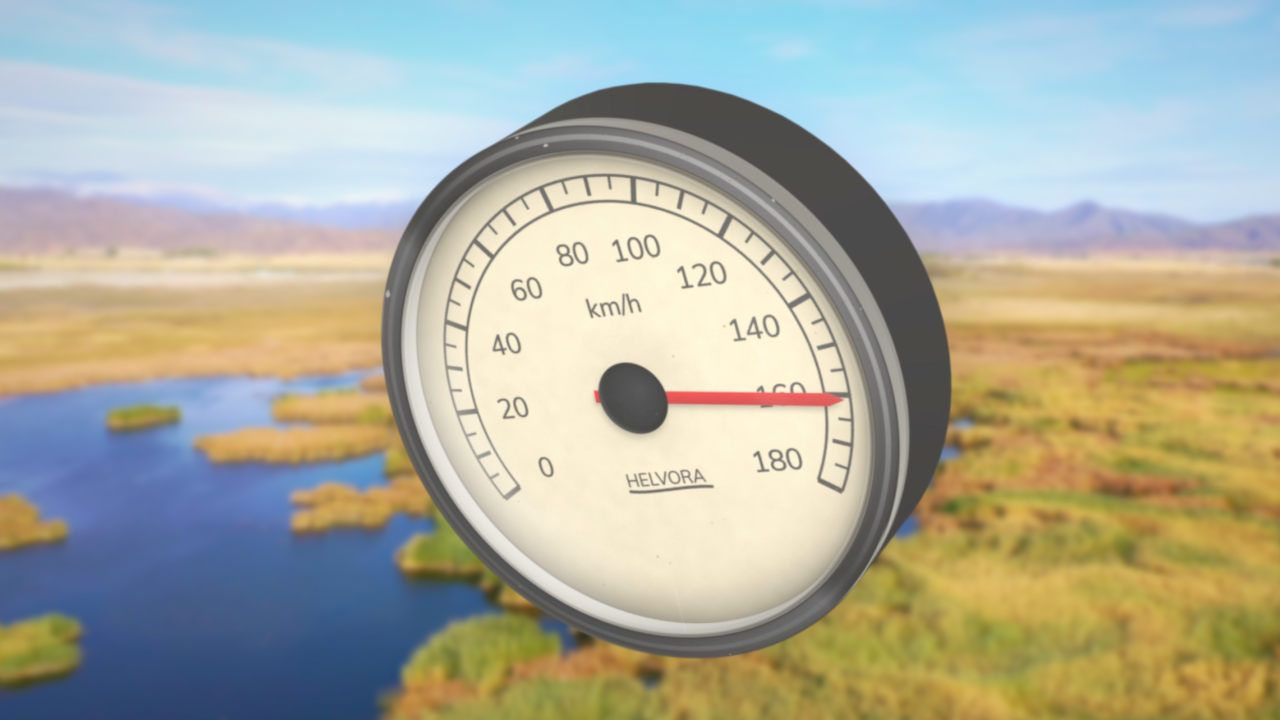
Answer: 160 km/h
